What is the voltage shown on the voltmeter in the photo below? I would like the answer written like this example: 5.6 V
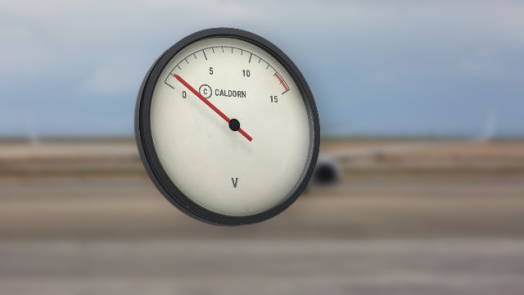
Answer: 1 V
